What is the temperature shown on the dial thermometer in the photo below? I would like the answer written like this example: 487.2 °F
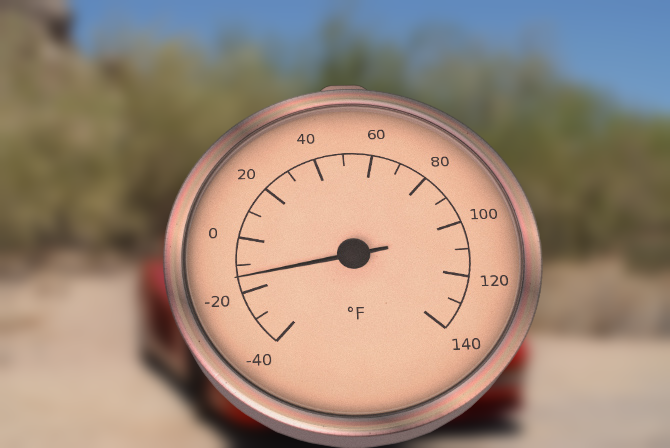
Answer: -15 °F
